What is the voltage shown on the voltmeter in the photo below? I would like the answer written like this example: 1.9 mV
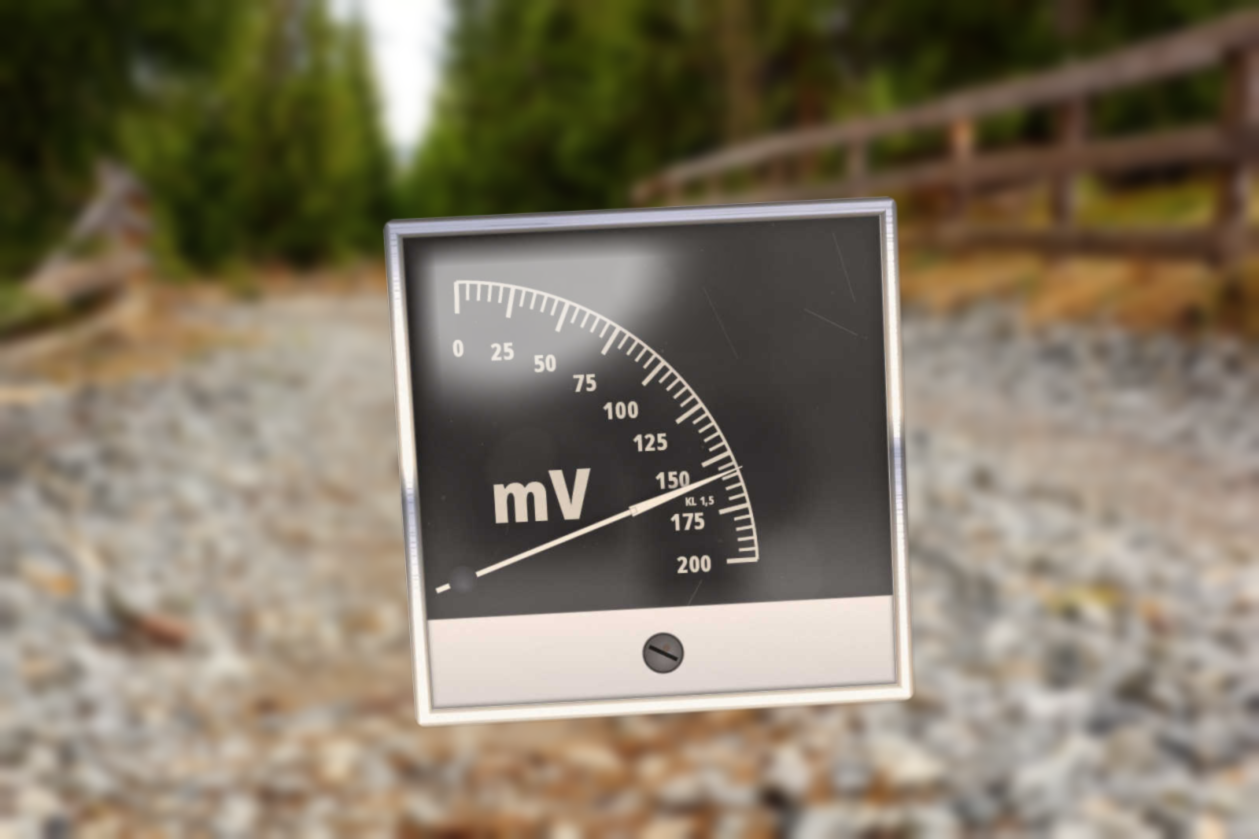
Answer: 157.5 mV
